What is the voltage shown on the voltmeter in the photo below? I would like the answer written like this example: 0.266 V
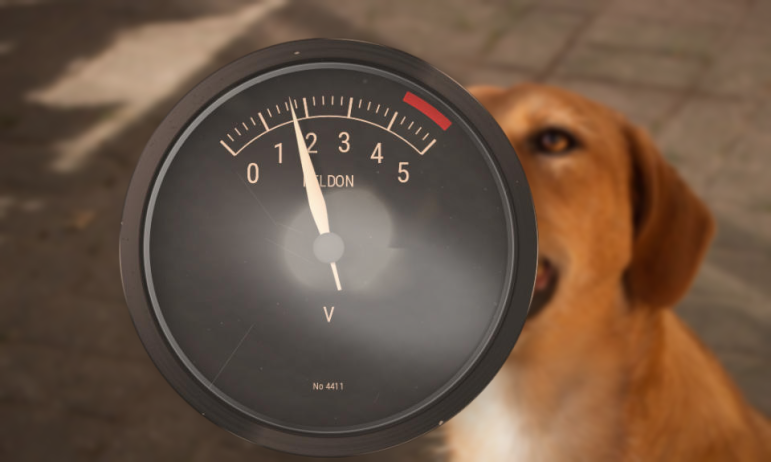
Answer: 1.7 V
